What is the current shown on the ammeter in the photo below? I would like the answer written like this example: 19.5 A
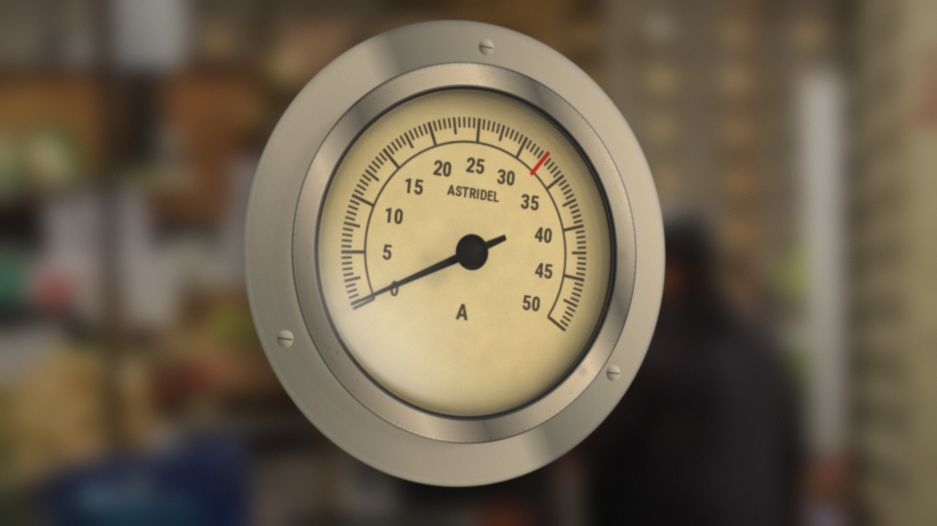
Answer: 0.5 A
